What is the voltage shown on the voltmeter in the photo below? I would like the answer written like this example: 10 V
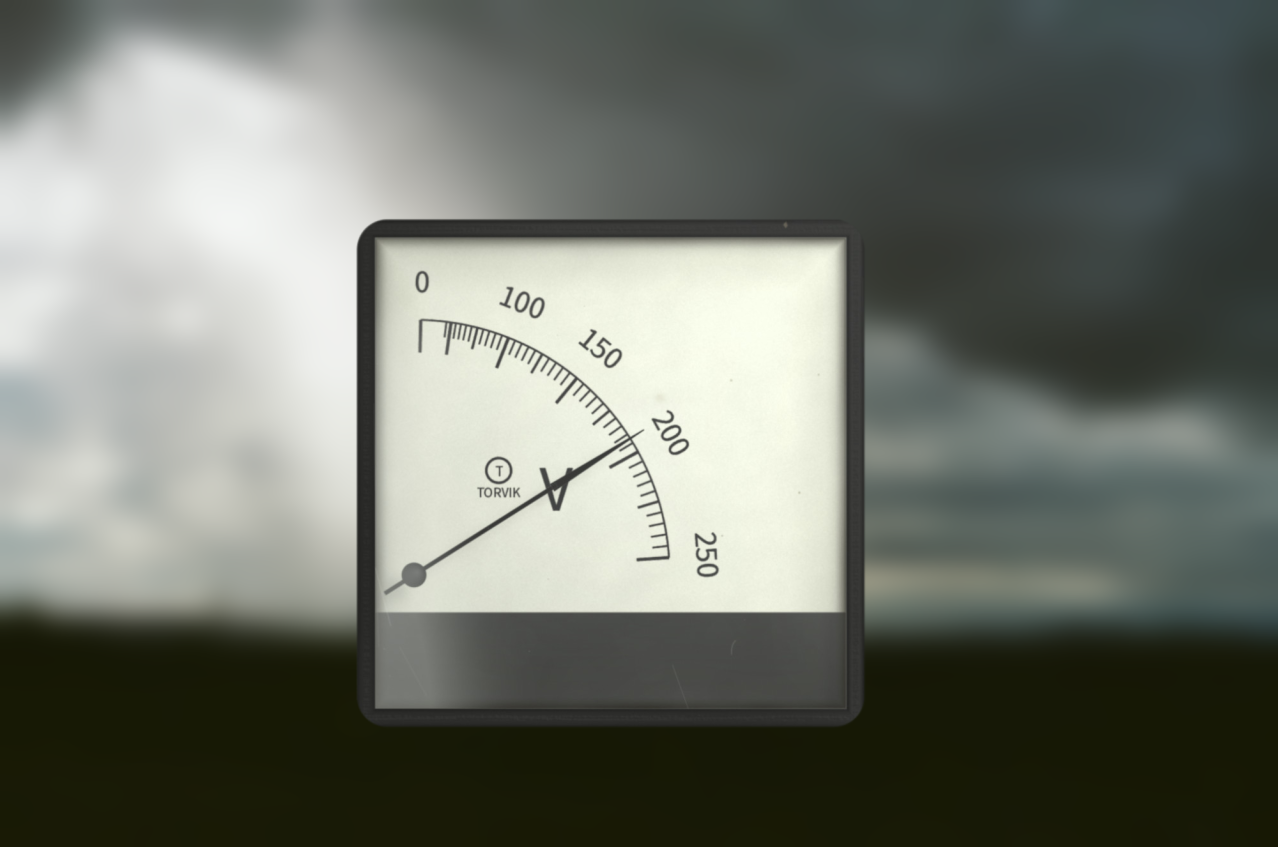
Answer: 192.5 V
